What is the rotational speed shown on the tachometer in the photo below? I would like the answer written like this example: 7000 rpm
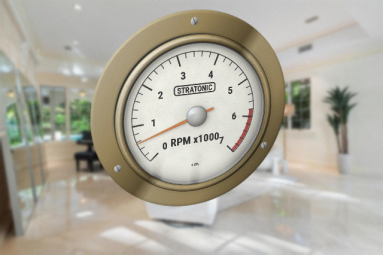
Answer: 600 rpm
